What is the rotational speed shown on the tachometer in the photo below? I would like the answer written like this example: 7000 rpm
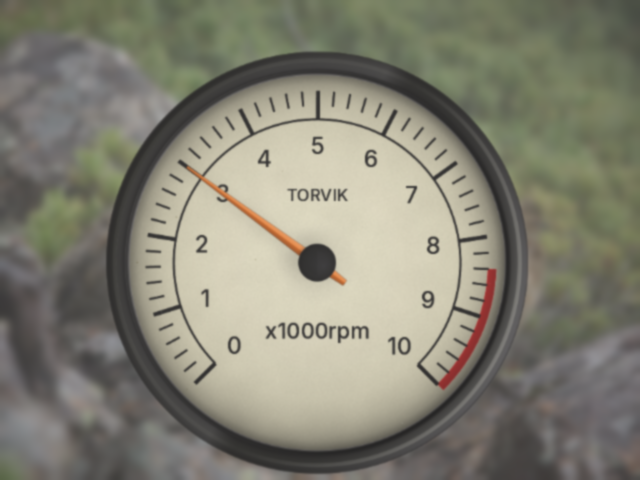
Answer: 3000 rpm
